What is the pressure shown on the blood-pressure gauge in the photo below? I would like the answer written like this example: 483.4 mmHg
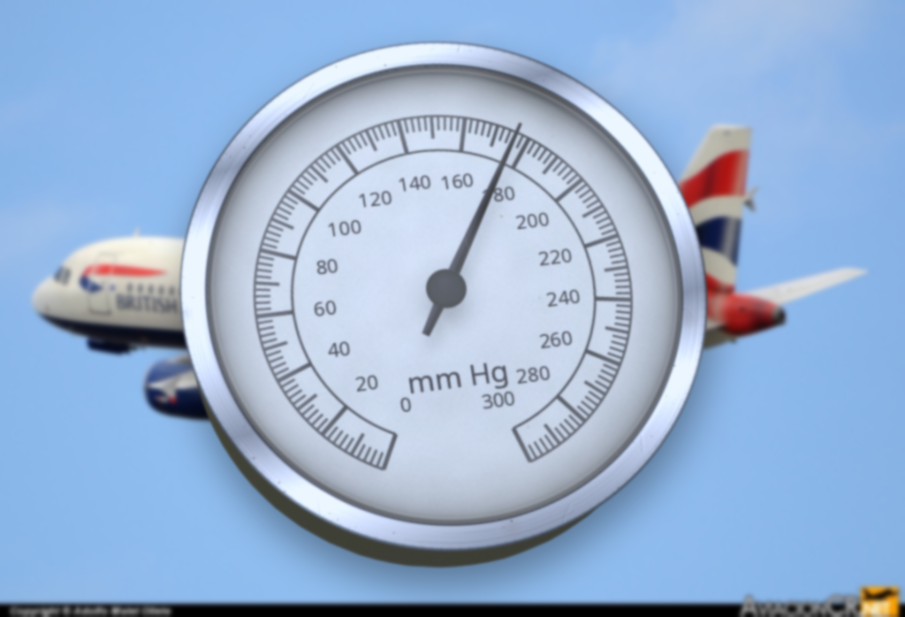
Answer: 176 mmHg
